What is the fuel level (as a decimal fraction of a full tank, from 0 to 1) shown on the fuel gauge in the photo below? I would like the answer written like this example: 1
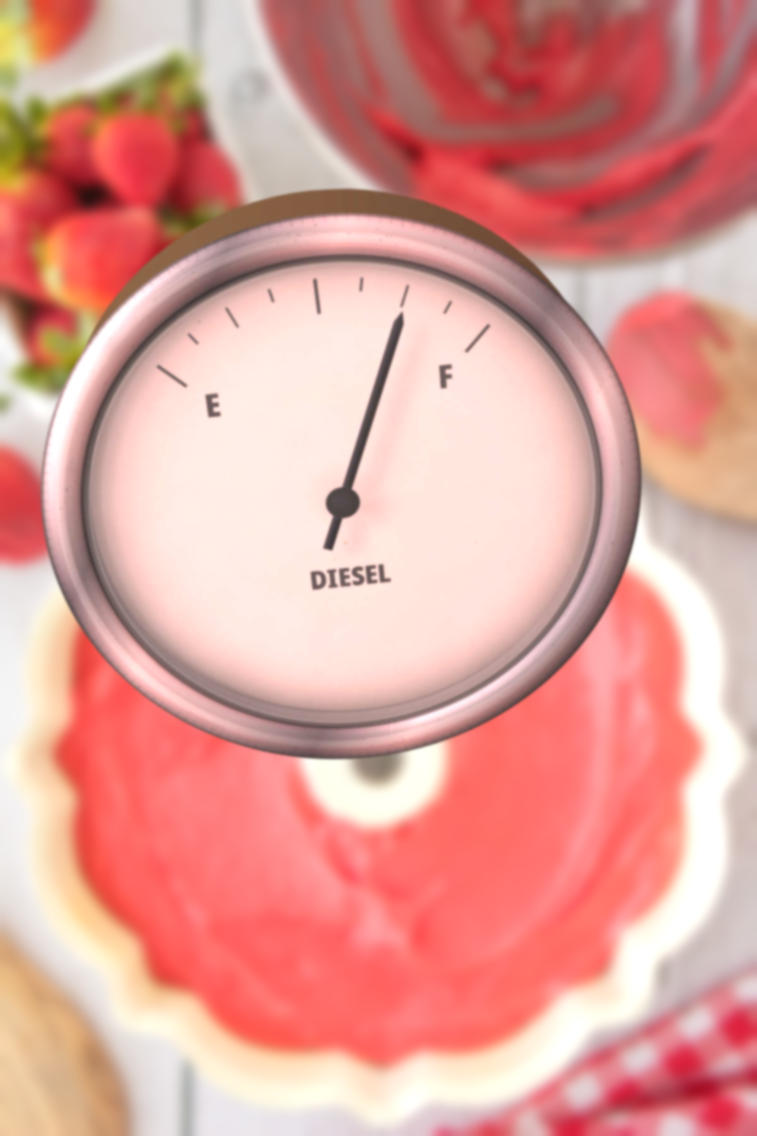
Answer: 0.75
